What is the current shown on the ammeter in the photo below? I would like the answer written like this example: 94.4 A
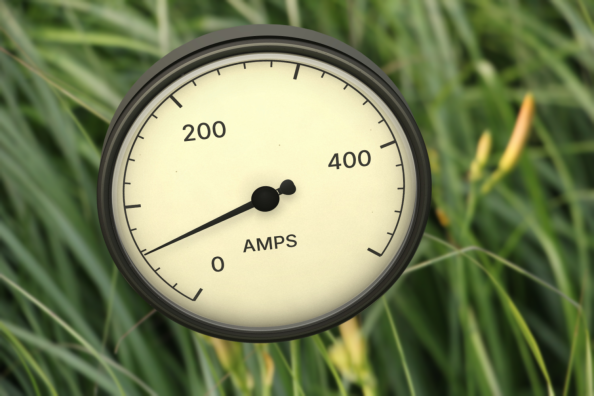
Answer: 60 A
